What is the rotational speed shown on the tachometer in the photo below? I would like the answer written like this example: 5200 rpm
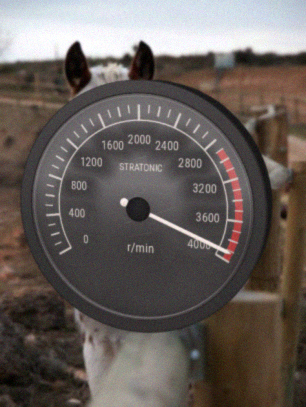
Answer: 3900 rpm
